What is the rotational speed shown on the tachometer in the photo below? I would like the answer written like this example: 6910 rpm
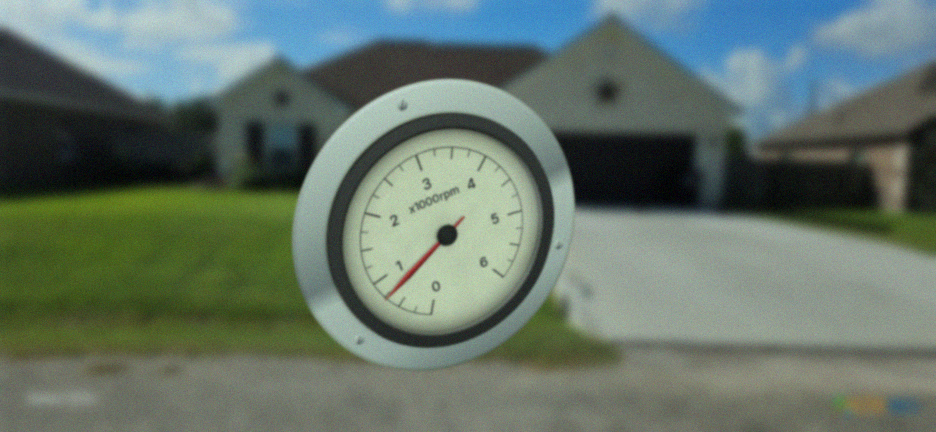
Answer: 750 rpm
